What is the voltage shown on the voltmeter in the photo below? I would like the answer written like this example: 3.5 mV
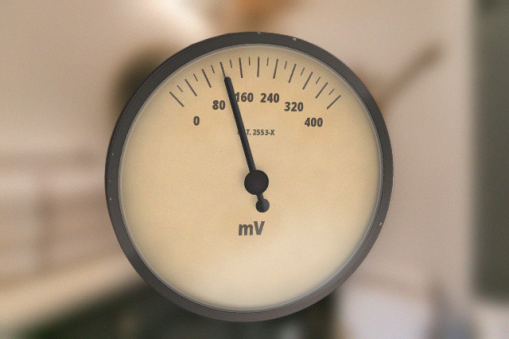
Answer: 120 mV
